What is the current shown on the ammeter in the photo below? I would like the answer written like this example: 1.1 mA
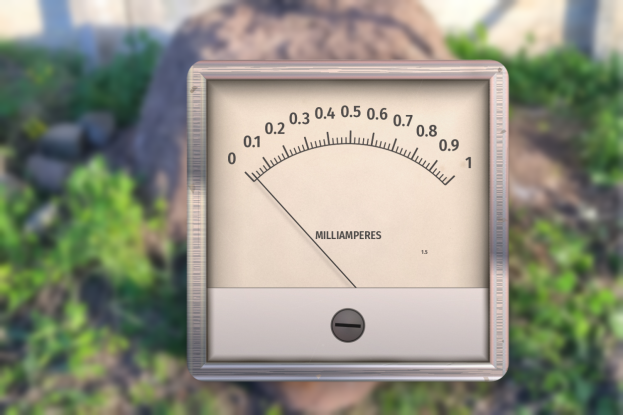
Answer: 0.02 mA
